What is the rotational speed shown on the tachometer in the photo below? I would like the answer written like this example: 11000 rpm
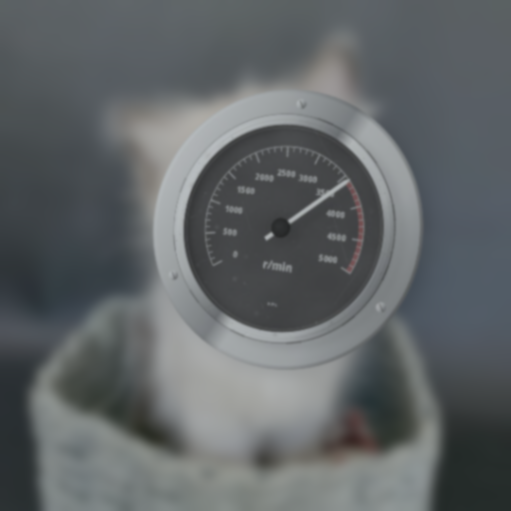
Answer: 3600 rpm
